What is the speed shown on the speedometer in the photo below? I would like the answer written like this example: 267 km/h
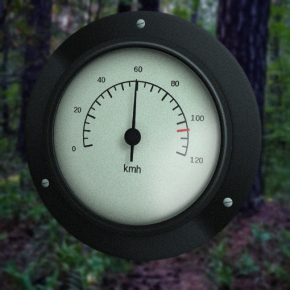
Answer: 60 km/h
